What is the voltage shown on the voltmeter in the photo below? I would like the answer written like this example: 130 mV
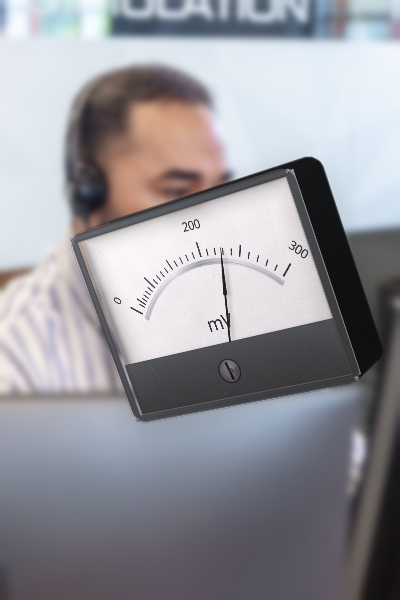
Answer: 230 mV
